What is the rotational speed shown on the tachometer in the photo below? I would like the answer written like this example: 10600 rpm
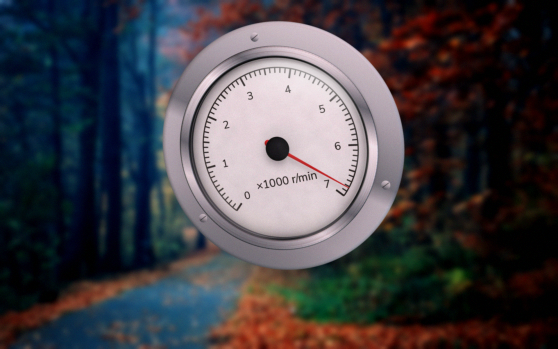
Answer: 6800 rpm
